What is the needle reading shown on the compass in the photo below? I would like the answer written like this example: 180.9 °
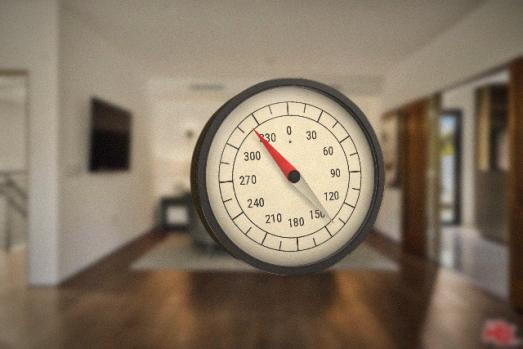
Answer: 322.5 °
